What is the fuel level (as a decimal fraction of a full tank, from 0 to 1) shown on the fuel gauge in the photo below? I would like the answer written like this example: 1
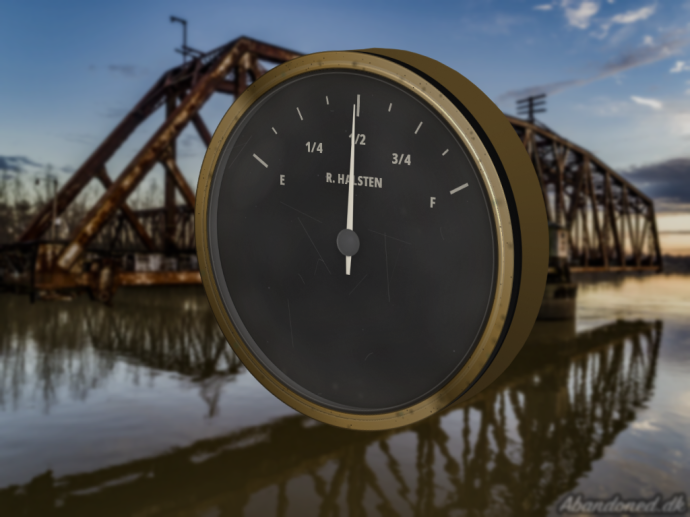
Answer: 0.5
